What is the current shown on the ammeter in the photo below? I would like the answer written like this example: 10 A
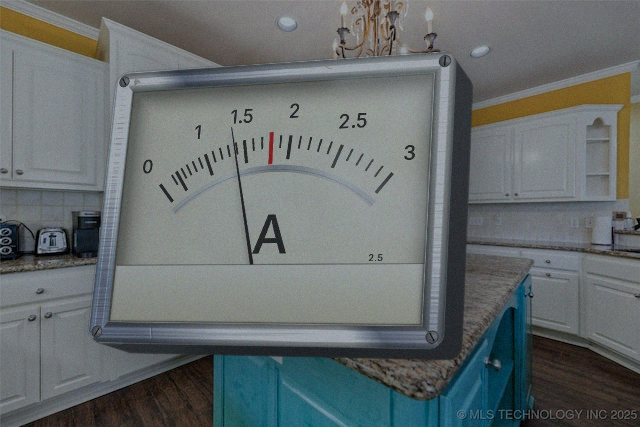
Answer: 1.4 A
